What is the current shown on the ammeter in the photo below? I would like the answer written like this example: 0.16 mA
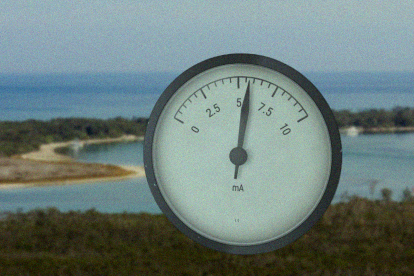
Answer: 5.75 mA
